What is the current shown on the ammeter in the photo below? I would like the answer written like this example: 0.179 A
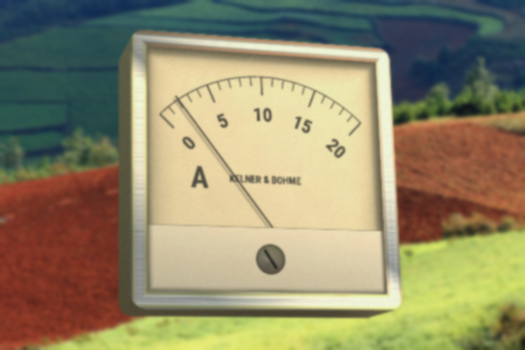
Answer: 2 A
